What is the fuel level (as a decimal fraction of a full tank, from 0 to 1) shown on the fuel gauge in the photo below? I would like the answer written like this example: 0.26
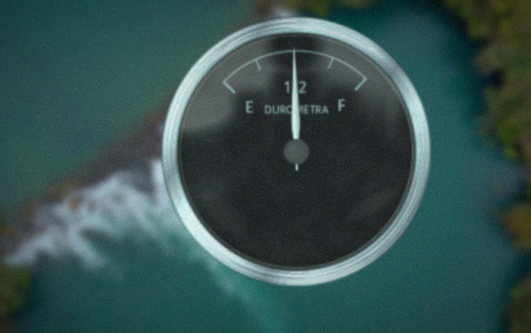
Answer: 0.5
